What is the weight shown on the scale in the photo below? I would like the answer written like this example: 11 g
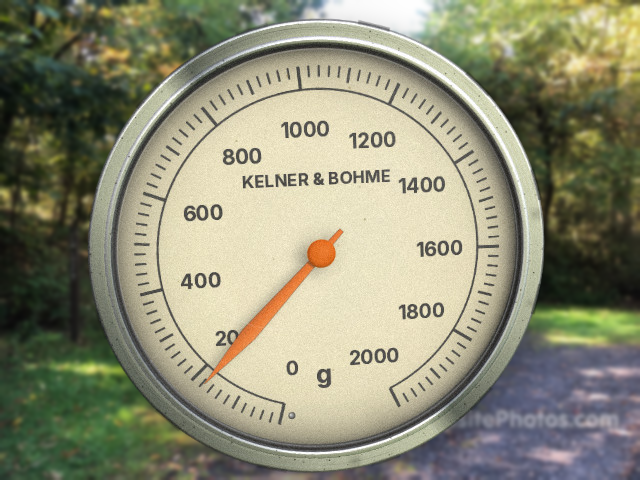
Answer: 180 g
